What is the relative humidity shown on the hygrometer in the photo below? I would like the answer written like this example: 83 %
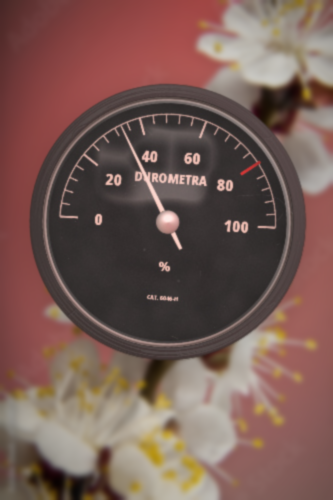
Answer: 34 %
